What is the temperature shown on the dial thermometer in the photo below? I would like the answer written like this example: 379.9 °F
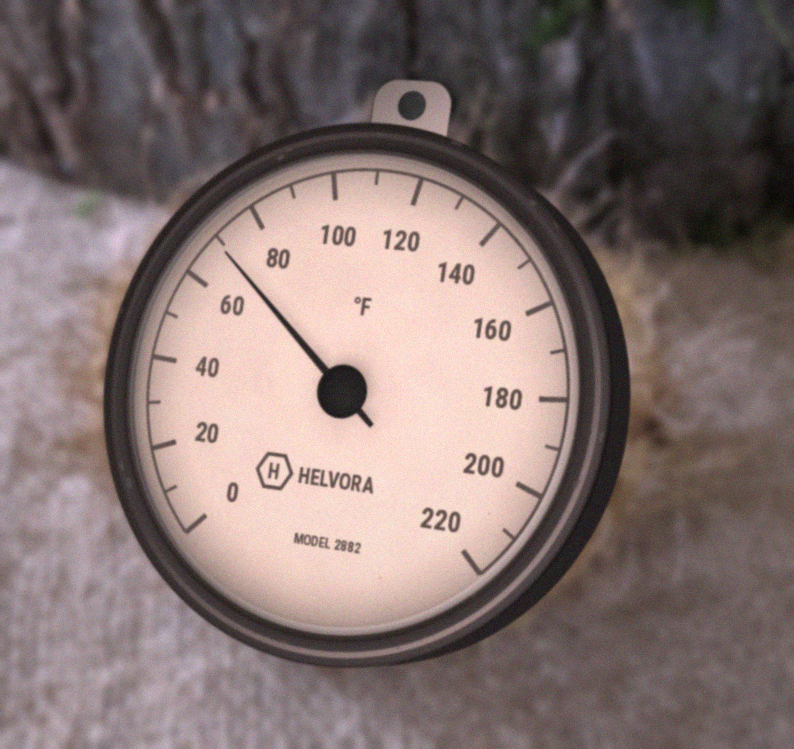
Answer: 70 °F
